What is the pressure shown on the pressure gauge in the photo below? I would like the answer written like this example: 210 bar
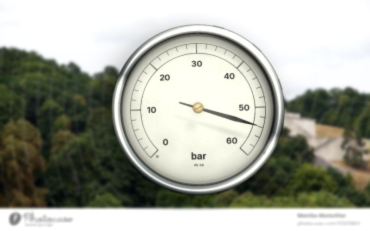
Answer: 54 bar
